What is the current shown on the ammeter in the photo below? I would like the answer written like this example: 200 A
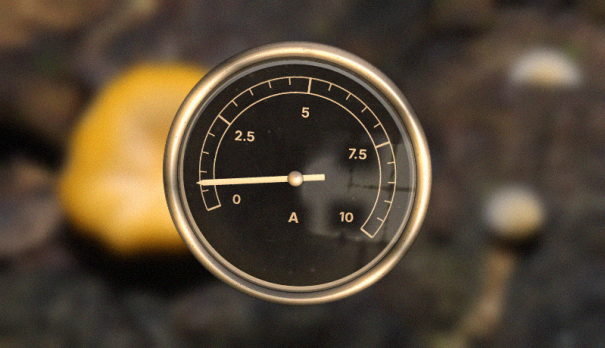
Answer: 0.75 A
